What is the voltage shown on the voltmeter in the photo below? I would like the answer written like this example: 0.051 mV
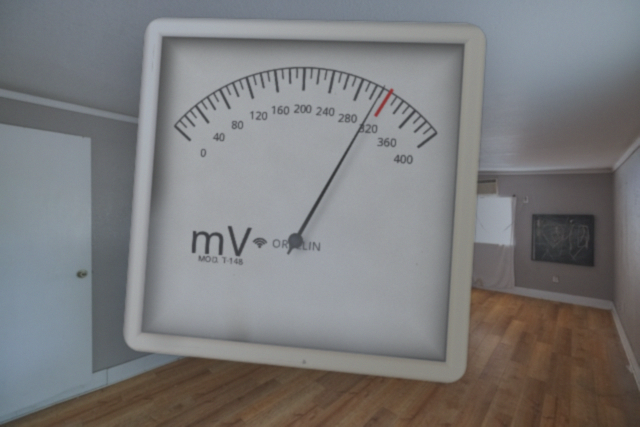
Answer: 310 mV
